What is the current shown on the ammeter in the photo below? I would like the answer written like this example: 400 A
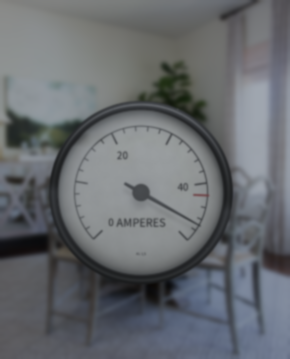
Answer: 47 A
